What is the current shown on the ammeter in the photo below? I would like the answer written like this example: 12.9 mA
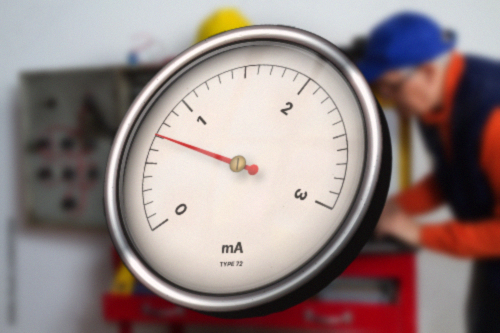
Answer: 0.7 mA
